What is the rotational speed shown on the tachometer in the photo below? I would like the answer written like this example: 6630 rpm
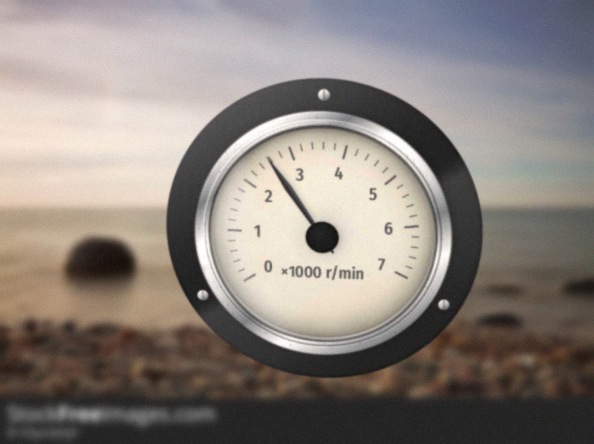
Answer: 2600 rpm
